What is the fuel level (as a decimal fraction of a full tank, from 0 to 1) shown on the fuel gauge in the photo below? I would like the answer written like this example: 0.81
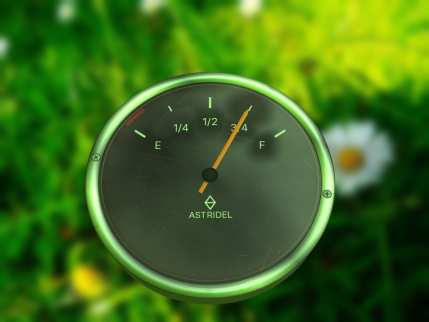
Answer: 0.75
